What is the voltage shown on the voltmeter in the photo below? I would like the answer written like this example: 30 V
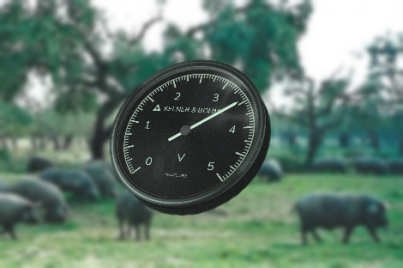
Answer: 3.5 V
